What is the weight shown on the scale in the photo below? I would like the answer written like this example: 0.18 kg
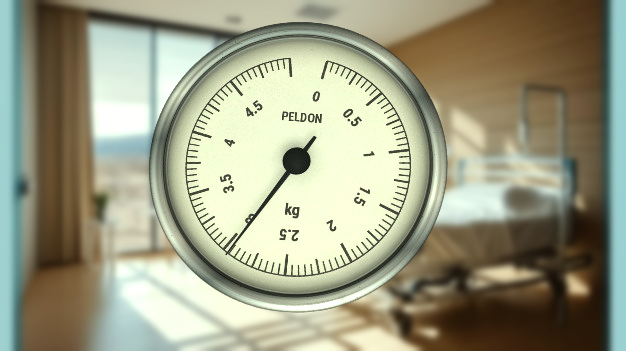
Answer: 2.95 kg
